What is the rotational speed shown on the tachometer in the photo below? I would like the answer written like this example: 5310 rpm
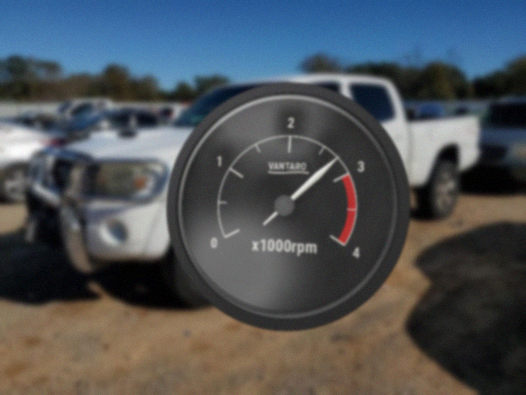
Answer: 2750 rpm
